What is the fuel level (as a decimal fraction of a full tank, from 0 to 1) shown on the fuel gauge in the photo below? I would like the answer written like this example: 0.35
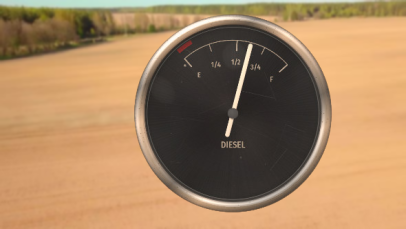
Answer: 0.625
